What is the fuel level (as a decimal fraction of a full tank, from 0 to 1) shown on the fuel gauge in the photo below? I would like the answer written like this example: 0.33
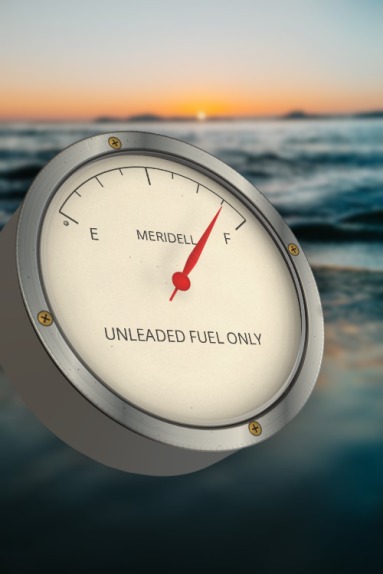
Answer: 0.875
